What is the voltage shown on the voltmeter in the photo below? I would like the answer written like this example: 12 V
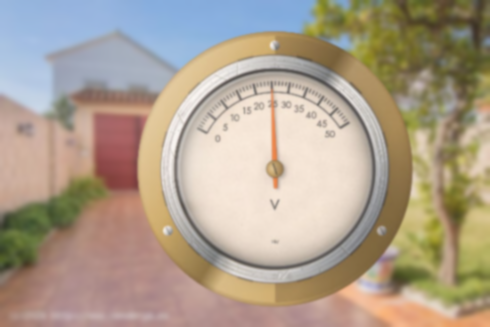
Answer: 25 V
